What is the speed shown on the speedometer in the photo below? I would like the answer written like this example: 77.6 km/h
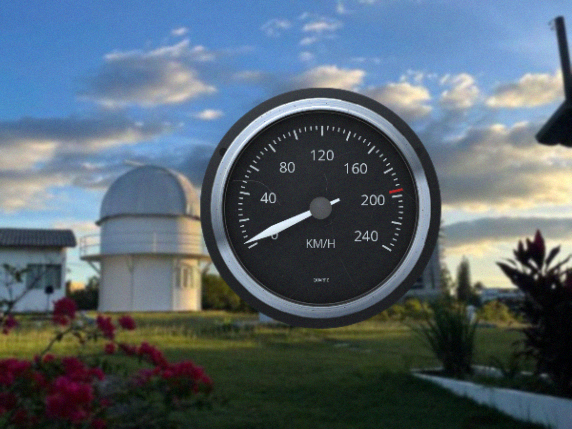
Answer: 4 km/h
